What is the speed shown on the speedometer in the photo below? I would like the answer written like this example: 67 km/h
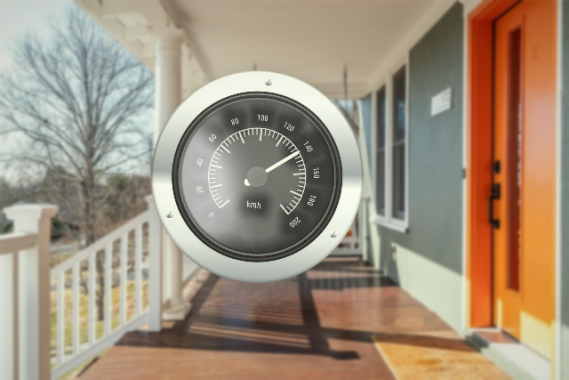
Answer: 140 km/h
